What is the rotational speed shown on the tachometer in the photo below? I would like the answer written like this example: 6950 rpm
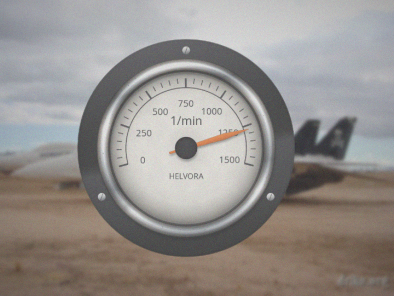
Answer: 1275 rpm
